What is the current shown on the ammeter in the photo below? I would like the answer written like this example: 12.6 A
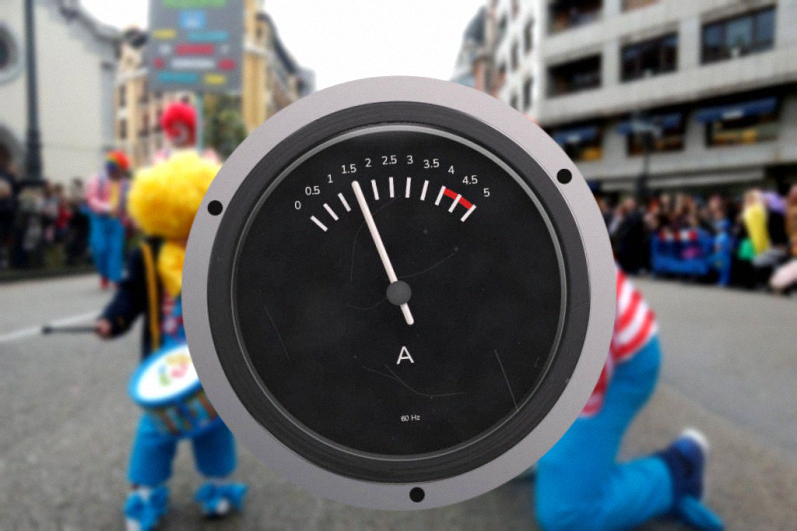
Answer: 1.5 A
